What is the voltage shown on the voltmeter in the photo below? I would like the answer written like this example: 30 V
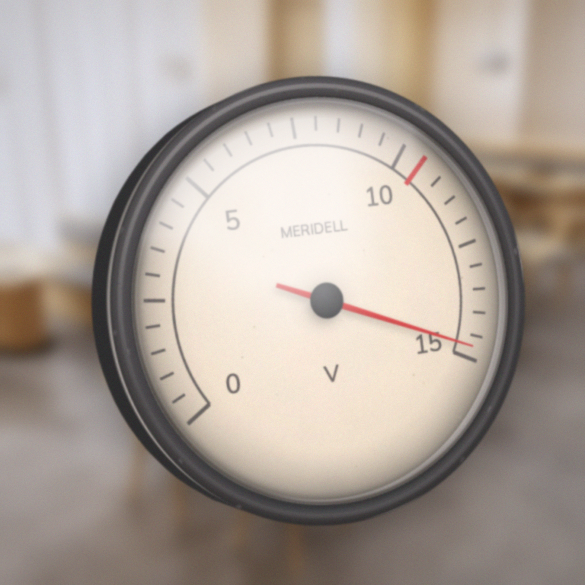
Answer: 14.75 V
